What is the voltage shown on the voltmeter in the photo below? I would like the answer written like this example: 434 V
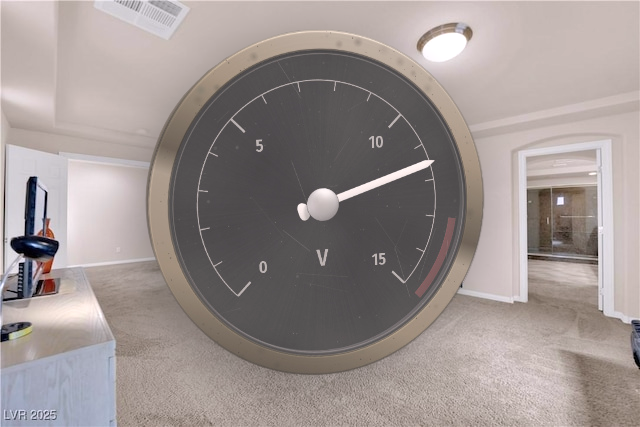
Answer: 11.5 V
